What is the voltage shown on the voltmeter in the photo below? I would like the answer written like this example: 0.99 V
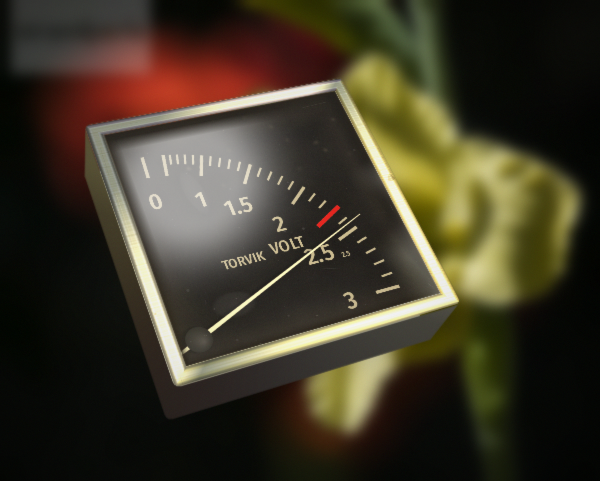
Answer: 2.45 V
